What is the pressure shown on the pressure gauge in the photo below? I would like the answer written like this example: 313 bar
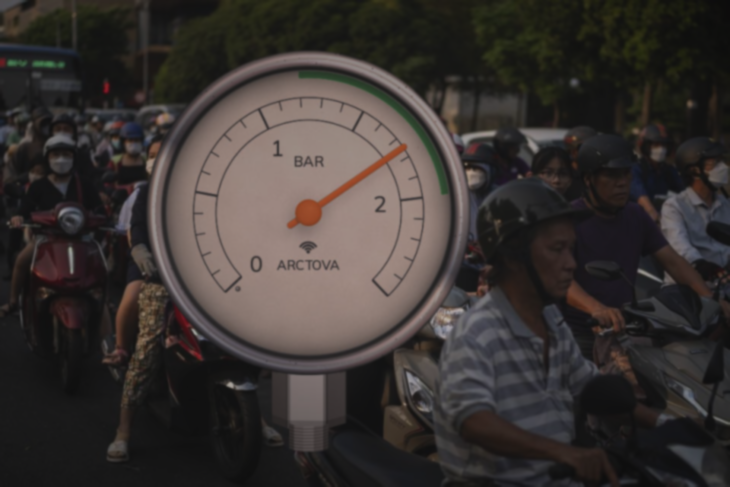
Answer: 1.75 bar
